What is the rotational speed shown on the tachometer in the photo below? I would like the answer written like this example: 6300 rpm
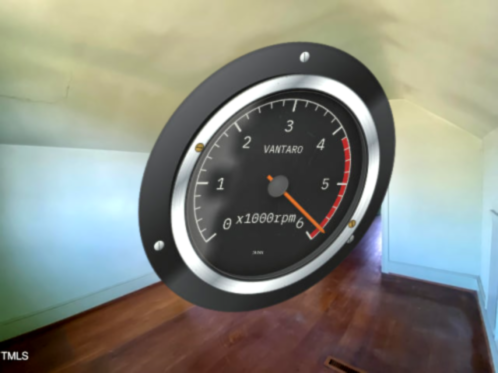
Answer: 5800 rpm
